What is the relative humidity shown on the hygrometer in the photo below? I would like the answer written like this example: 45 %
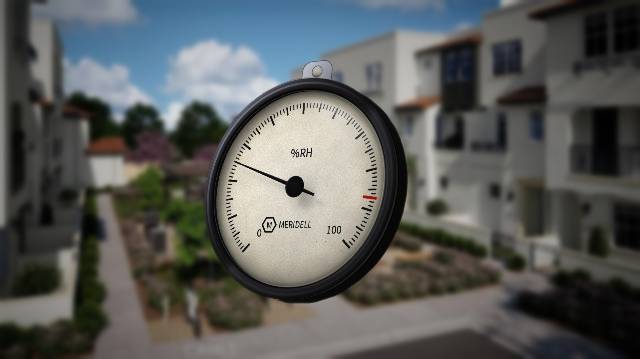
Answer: 25 %
